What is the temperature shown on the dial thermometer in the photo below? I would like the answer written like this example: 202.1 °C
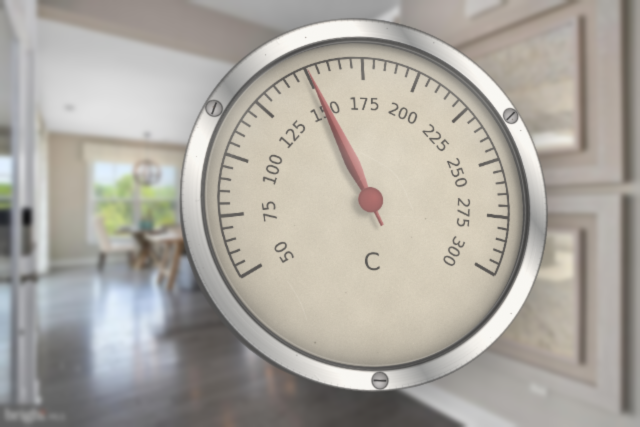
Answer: 150 °C
